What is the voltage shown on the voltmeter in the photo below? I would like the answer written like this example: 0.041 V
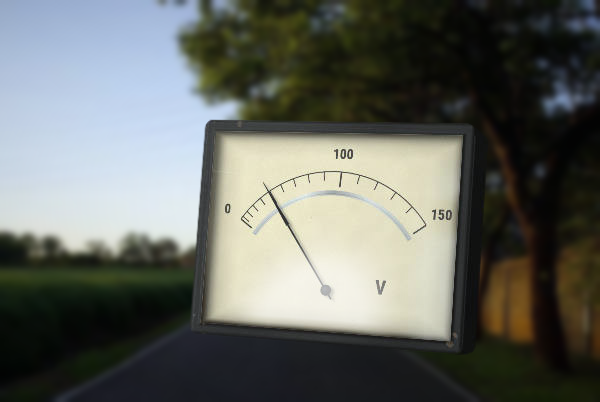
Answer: 50 V
